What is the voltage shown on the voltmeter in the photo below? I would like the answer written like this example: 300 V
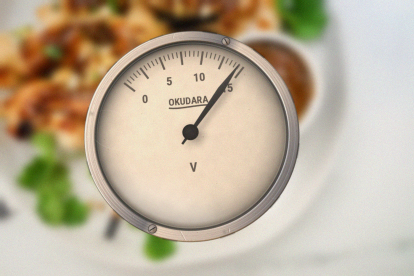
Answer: 14.5 V
